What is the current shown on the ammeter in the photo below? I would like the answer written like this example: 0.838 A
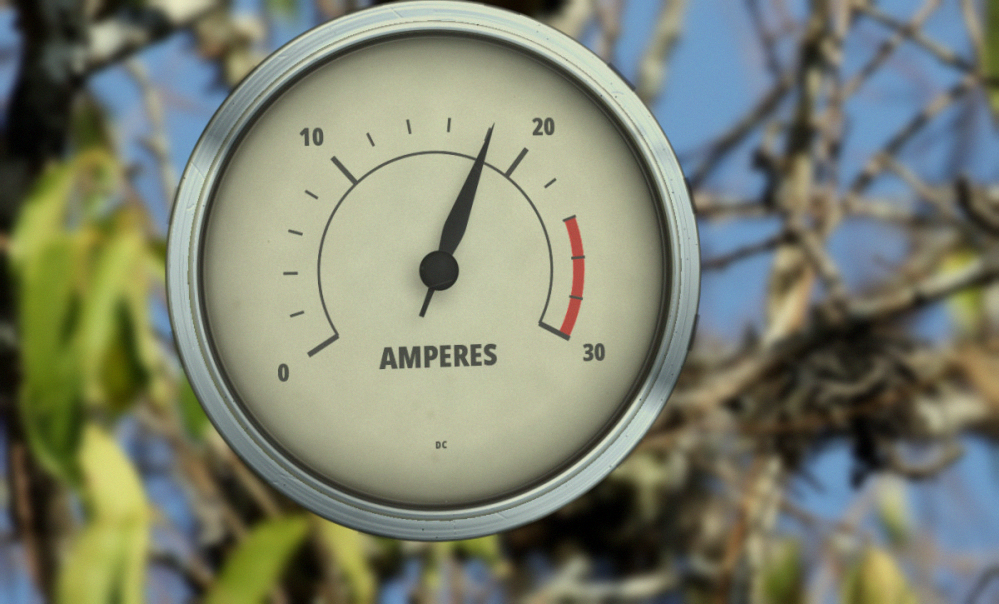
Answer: 18 A
